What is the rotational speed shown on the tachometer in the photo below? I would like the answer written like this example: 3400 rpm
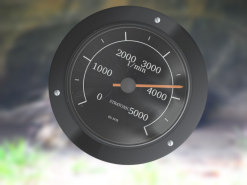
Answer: 3750 rpm
